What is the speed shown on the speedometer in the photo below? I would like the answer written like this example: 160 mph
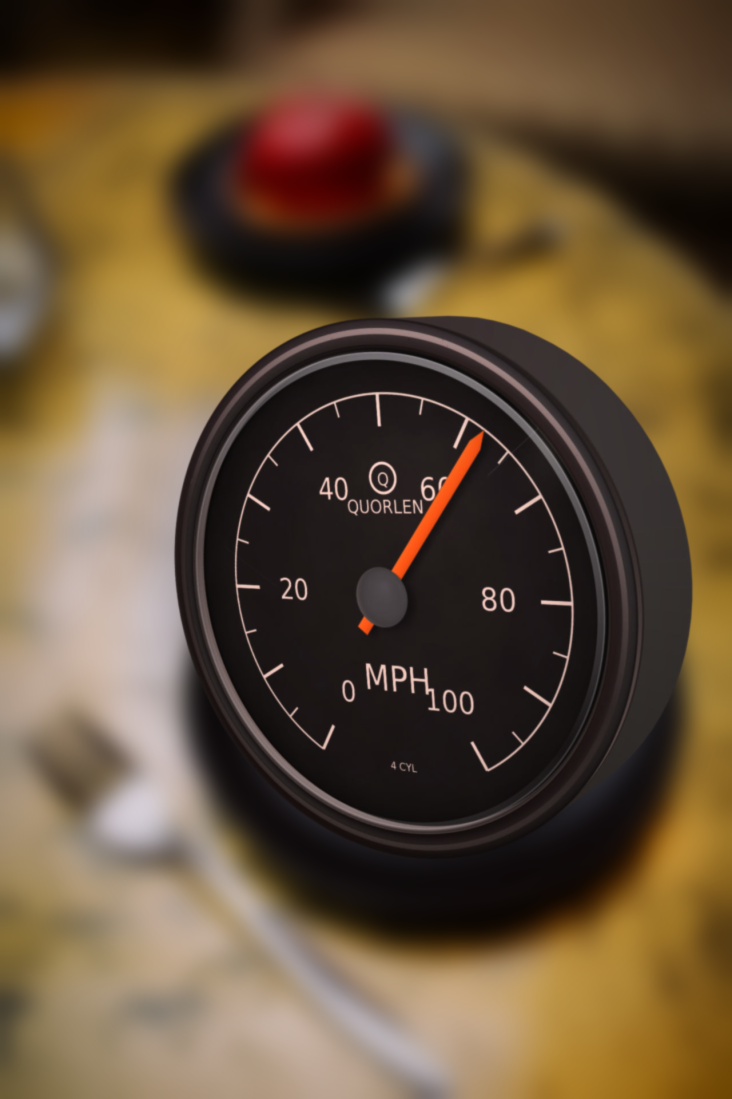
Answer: 62.5 mph
